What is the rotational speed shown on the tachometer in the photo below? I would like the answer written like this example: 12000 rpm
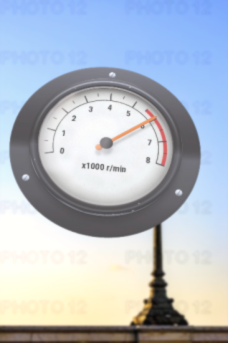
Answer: 6000 rpm
